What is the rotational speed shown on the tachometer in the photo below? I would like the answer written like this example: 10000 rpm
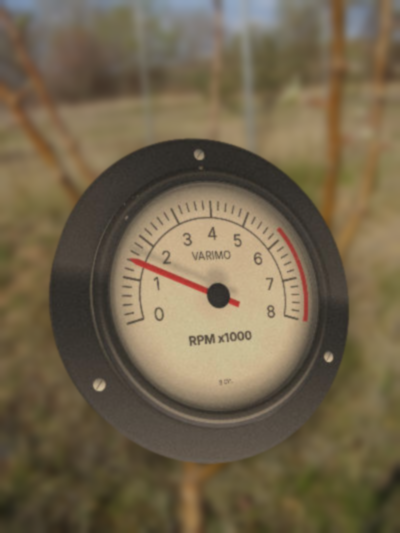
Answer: 1400 rpm
